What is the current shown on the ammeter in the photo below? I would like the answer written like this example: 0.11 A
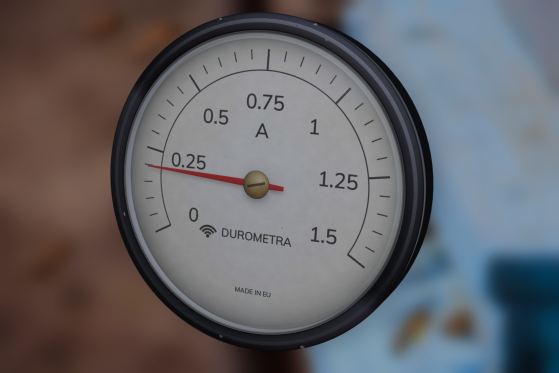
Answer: 0.2 A
